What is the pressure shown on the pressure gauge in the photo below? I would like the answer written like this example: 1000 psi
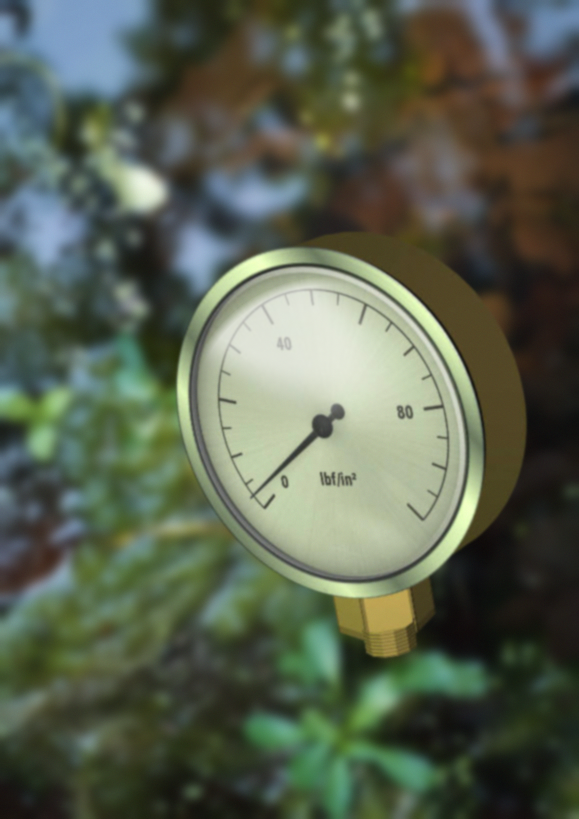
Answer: 2.5 psi
